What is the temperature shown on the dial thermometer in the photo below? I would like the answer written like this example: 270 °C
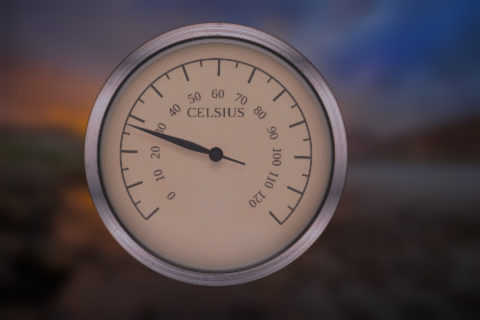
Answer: 27.5 °C
